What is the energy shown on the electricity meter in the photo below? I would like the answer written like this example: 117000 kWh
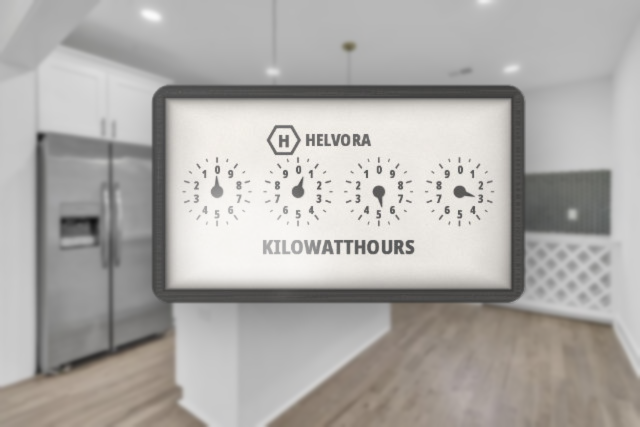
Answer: 53 kWh
